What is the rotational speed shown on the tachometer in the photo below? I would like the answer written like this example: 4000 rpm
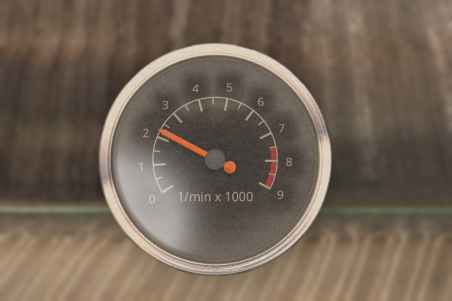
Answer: 2250 rpm
